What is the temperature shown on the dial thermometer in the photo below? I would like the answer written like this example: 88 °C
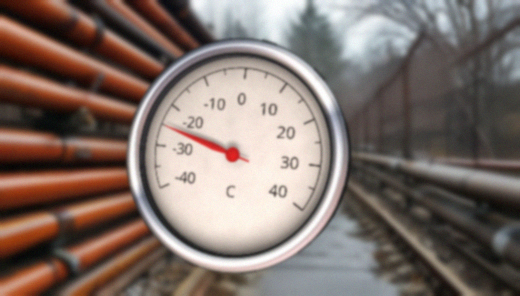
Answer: -25 °C
